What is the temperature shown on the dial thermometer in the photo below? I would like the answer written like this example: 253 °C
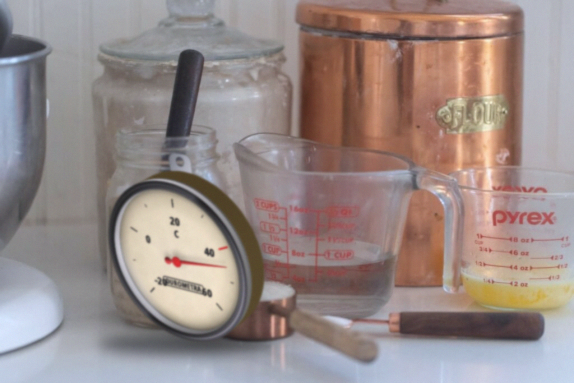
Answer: 45 °C
